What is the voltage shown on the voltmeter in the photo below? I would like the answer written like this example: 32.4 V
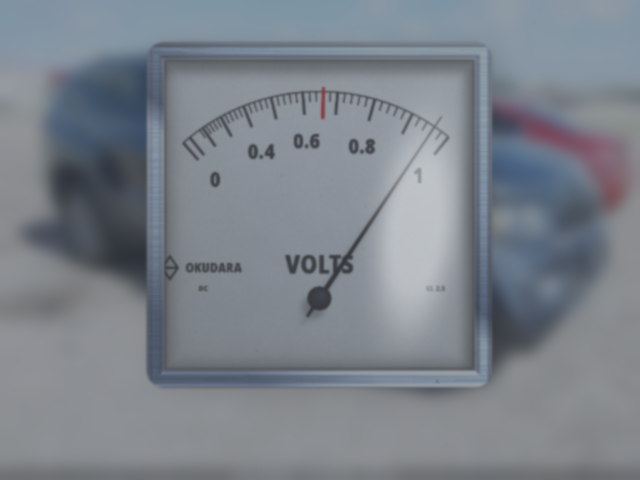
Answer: 0.96 V
